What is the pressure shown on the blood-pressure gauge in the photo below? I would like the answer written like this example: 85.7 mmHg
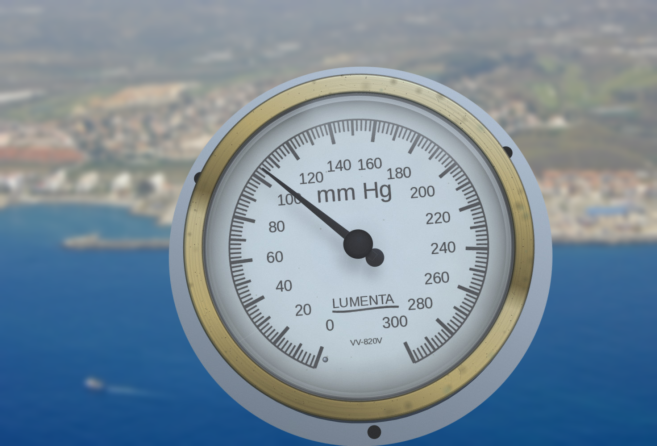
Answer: 104 mmHg
